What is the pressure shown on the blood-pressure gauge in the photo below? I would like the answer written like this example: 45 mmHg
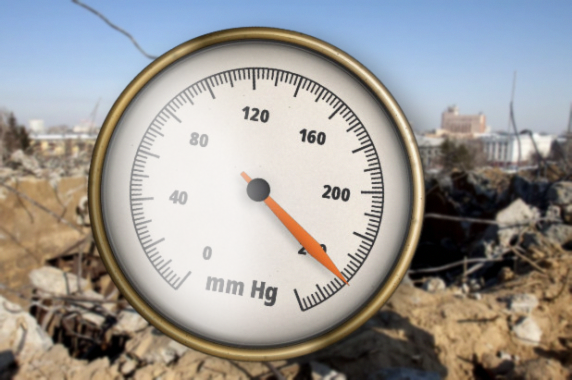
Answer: 240 mmHg
